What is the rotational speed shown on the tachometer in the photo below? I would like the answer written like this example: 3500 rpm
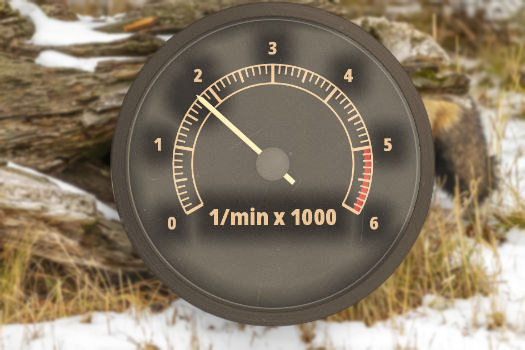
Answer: 1800 rpm
